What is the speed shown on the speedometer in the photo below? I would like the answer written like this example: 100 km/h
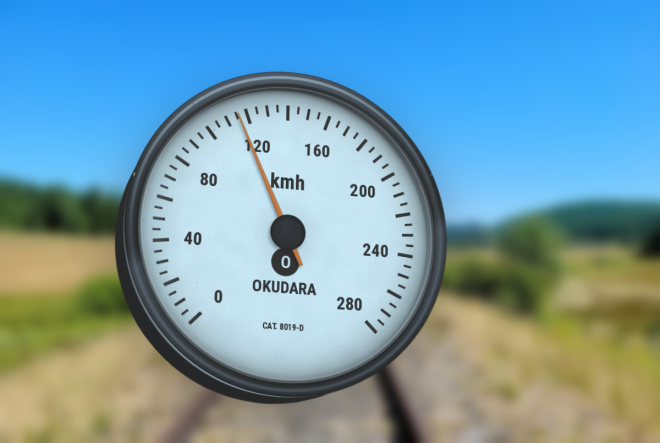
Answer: 115 km/h
